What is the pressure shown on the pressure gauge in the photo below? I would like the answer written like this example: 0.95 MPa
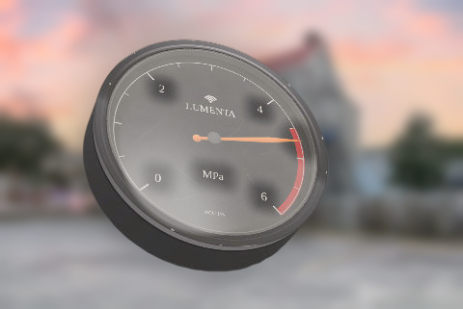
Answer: 4.75 MPa
